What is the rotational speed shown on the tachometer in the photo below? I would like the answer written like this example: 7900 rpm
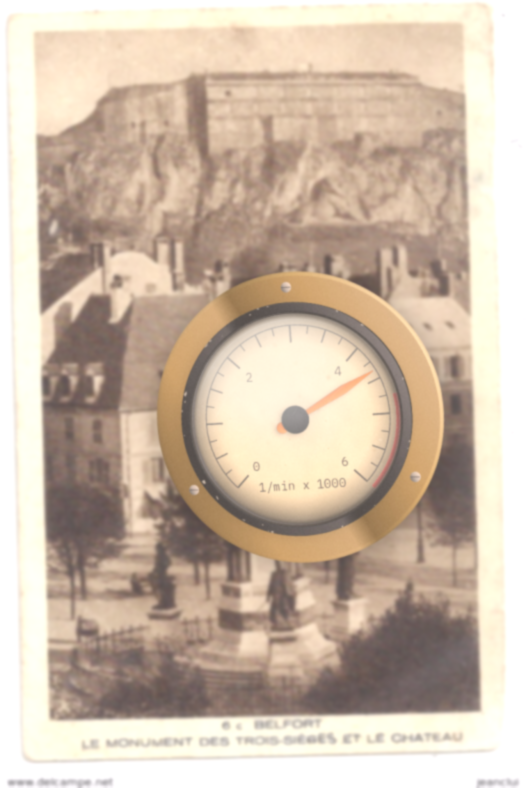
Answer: 4375 rpm
